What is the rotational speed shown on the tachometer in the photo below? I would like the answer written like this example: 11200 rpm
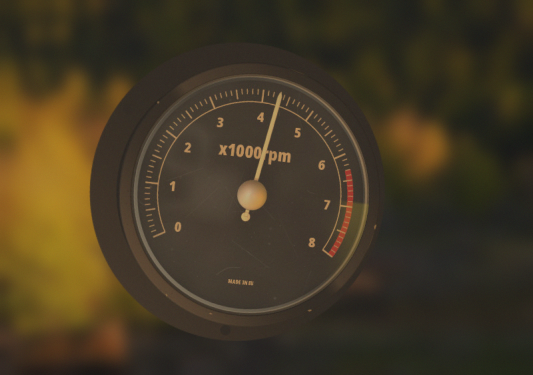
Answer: 4300 rpm
